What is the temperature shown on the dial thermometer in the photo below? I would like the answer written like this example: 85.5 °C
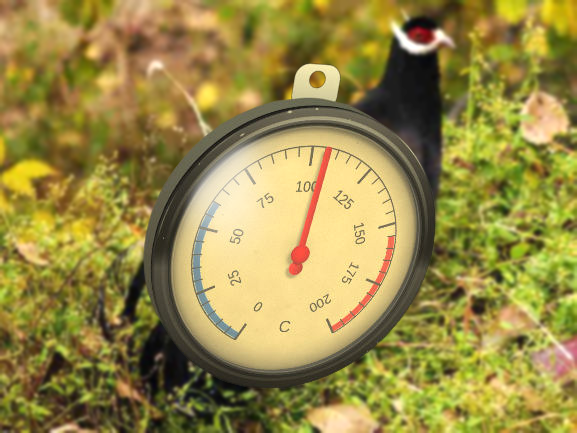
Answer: 105 °C
